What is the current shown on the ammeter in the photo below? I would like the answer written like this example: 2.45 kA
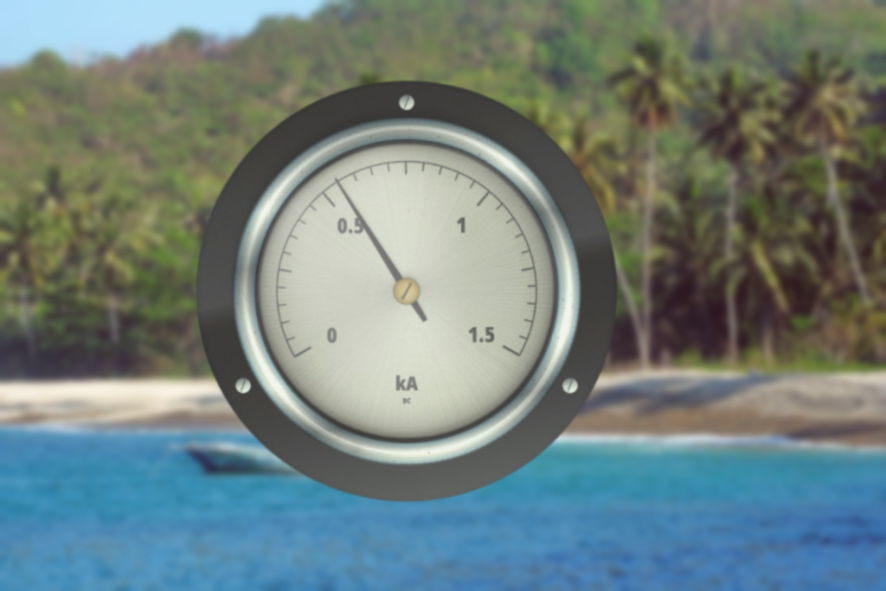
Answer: 0.55 kA
